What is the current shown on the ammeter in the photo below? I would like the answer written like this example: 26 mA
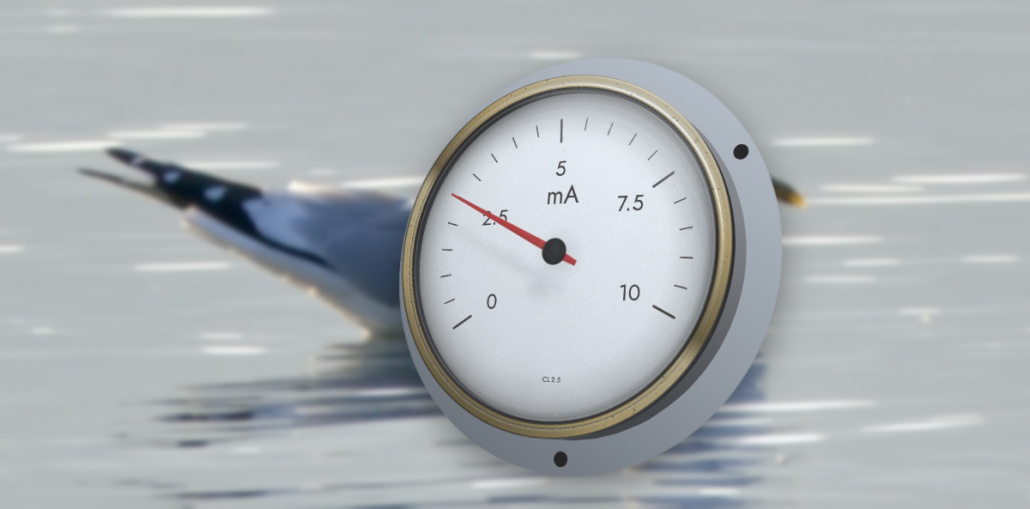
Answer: 2.5 mA
